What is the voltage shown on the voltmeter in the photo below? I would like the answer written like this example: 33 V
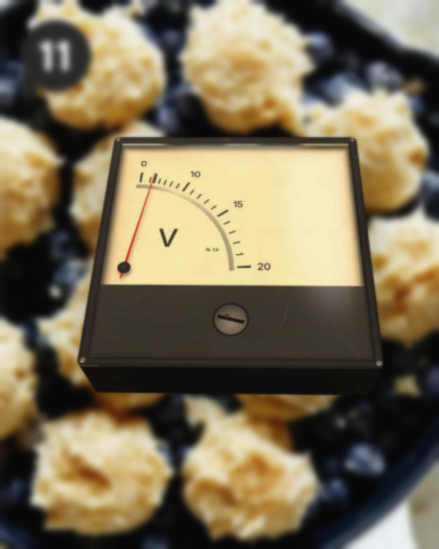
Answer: 5 V
